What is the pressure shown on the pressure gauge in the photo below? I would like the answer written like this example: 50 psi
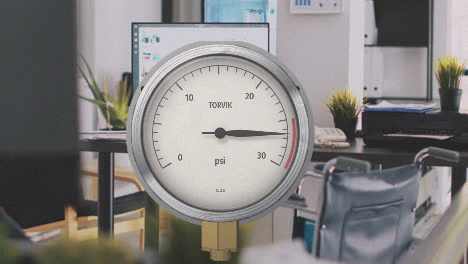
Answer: 26.5 psi
